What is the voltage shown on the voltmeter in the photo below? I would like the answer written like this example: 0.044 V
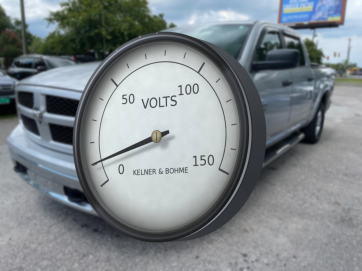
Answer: 10 V
